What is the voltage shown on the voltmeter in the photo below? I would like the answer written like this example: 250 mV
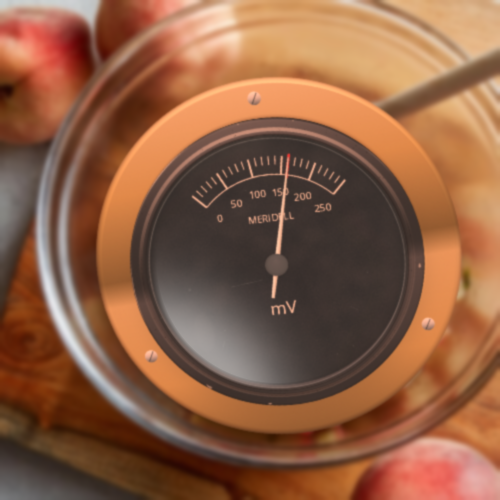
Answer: 160 mV
